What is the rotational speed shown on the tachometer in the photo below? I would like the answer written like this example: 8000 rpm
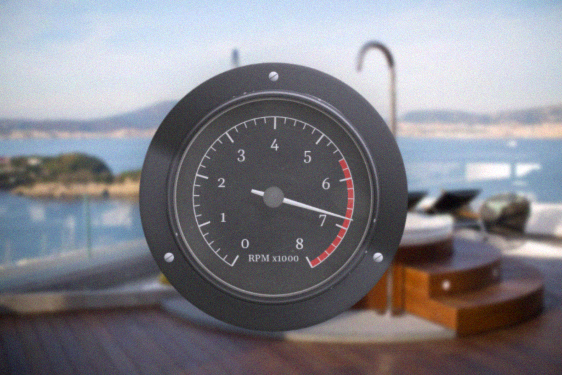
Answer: 6800 rpm
